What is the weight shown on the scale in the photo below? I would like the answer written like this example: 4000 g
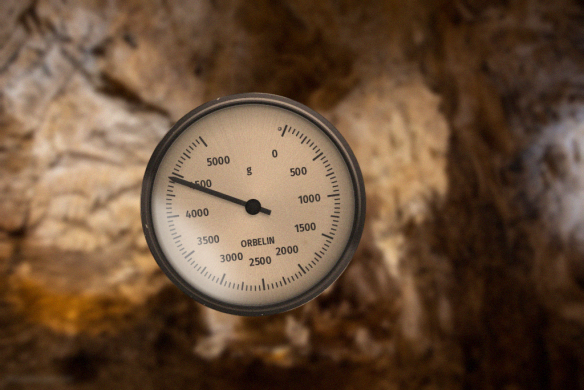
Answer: 4450 g
